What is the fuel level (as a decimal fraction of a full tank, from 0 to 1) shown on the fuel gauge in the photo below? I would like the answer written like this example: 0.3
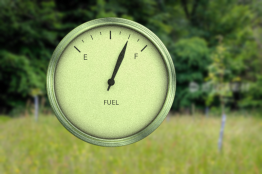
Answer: 0.75
